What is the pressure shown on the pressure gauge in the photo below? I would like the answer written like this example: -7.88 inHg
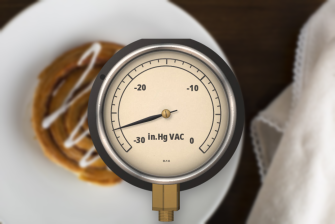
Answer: -27 inHg
